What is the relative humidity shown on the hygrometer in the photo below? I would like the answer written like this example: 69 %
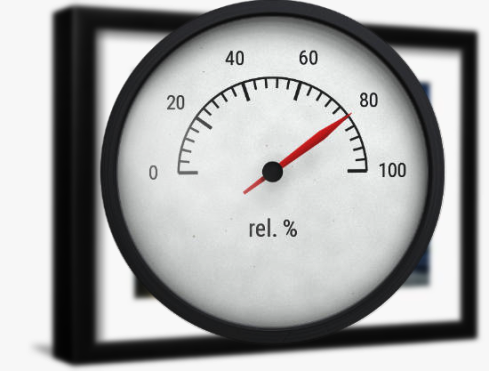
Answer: 80 %
